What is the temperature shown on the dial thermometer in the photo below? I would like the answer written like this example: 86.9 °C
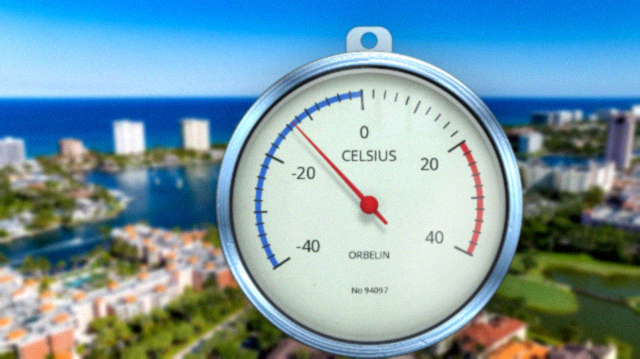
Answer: -13 °C
